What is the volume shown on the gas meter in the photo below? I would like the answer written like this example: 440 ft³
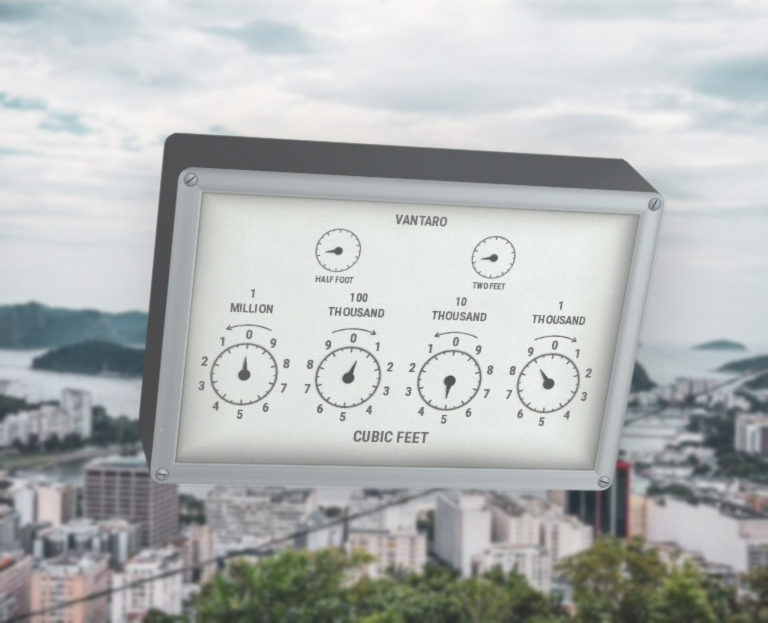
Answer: 4900 ft³
